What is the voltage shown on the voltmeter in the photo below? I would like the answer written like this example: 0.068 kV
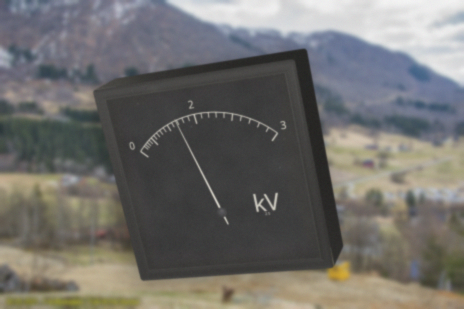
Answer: 1.7 kV
